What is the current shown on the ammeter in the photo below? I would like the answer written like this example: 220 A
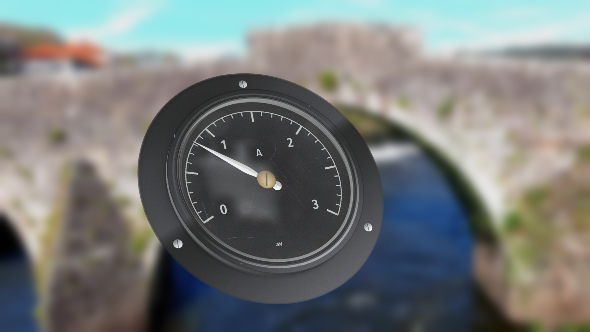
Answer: 0.8 A
